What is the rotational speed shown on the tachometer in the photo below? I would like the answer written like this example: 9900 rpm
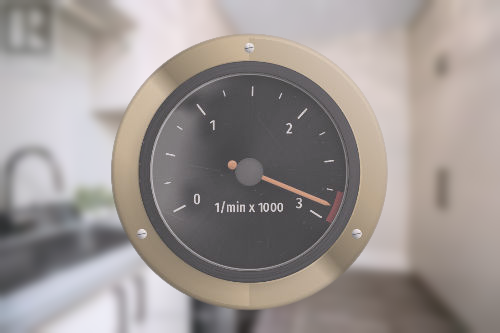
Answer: 2875 rpm
